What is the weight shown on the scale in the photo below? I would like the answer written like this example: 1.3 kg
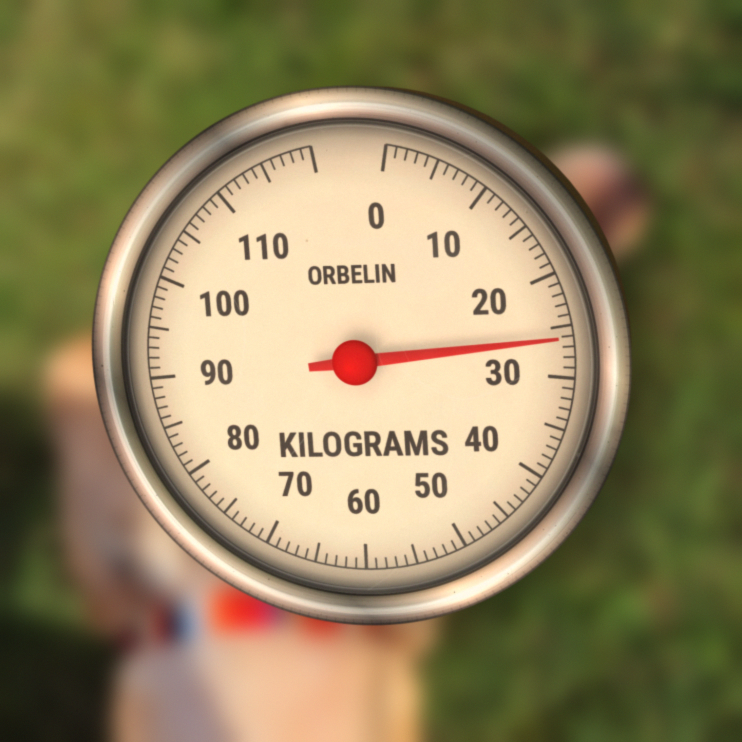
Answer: 26 kg
